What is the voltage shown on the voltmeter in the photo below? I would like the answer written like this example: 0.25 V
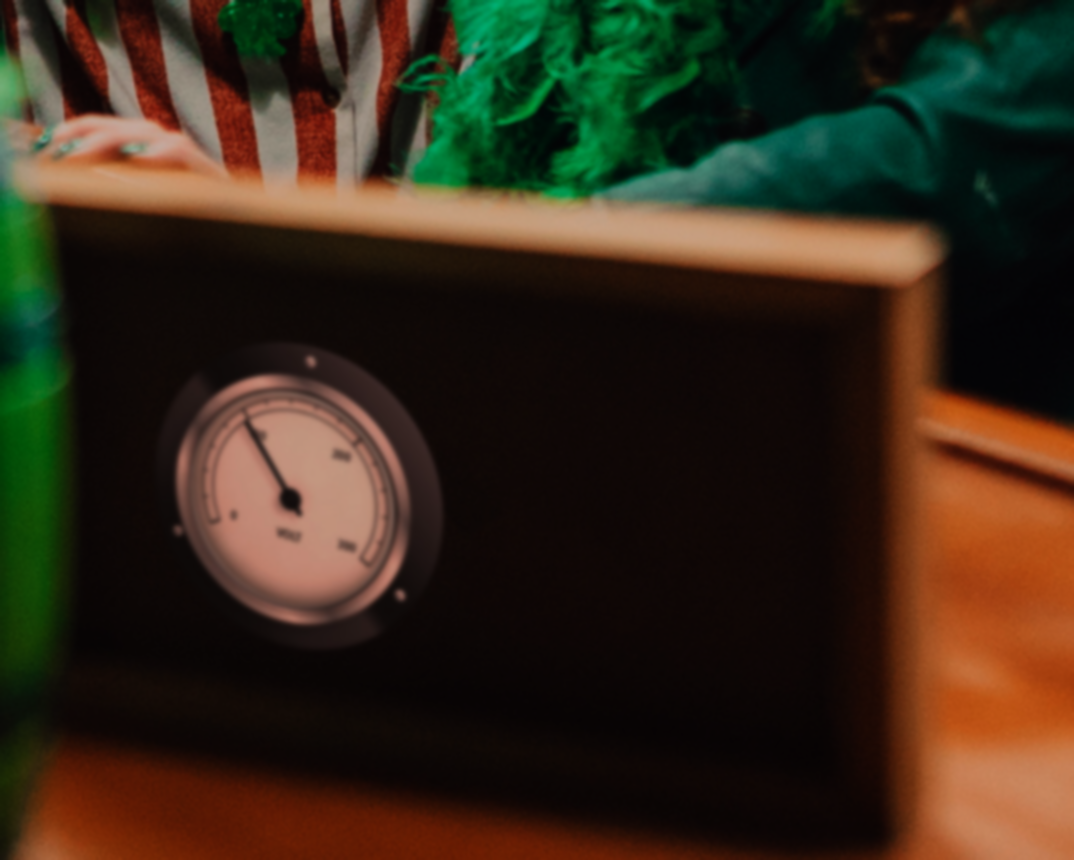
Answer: 100 V
